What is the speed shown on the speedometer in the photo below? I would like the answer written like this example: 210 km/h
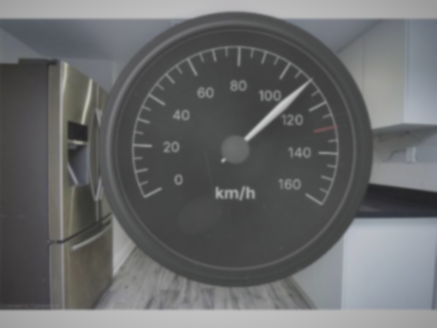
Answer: 110 km/h
